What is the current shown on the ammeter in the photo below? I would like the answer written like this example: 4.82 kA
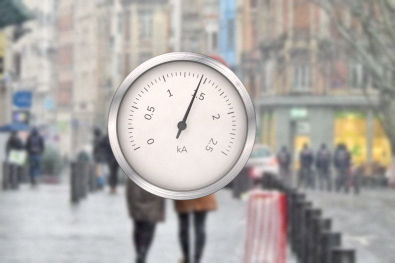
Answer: 1.45 kA
